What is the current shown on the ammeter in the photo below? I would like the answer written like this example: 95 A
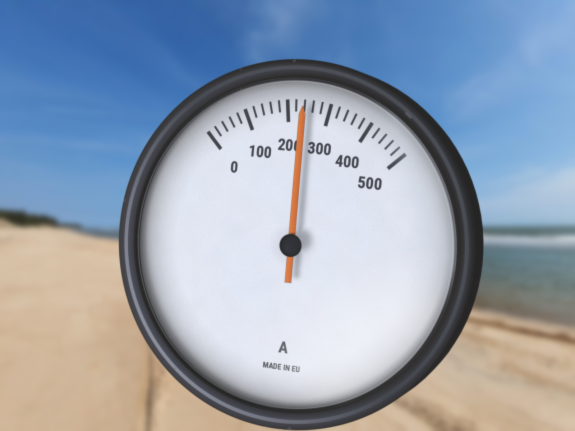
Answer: 240 A
